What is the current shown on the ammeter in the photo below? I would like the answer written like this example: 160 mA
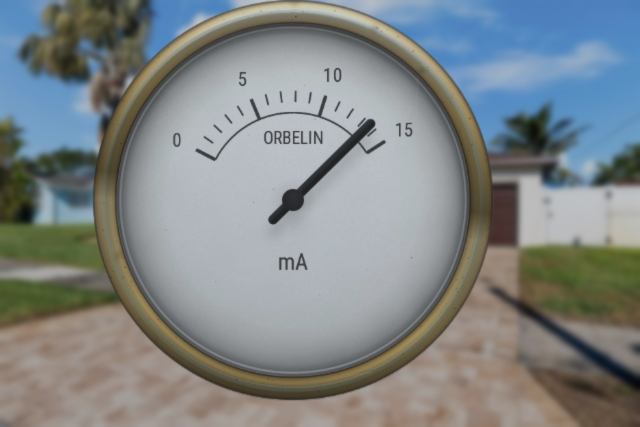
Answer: 13.5 mA
